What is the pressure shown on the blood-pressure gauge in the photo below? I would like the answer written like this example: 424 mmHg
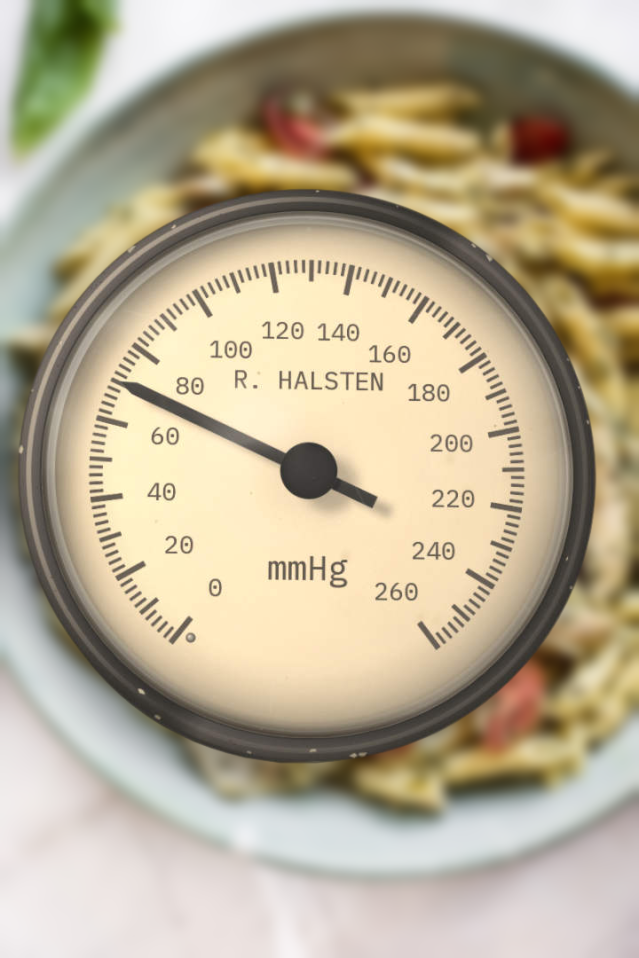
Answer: 70 mmHg
